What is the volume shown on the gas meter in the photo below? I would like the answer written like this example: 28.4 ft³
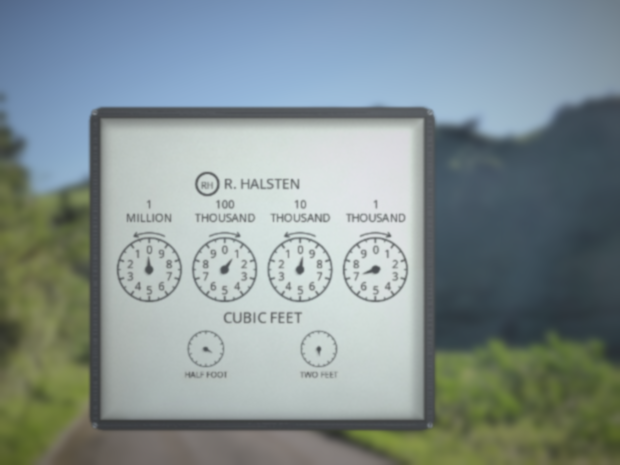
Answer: 9700 ft³
